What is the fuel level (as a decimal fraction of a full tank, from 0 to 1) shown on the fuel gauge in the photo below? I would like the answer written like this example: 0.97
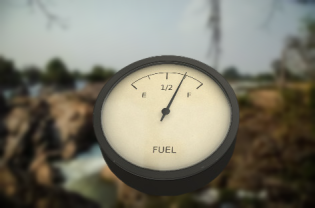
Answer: 0.75
